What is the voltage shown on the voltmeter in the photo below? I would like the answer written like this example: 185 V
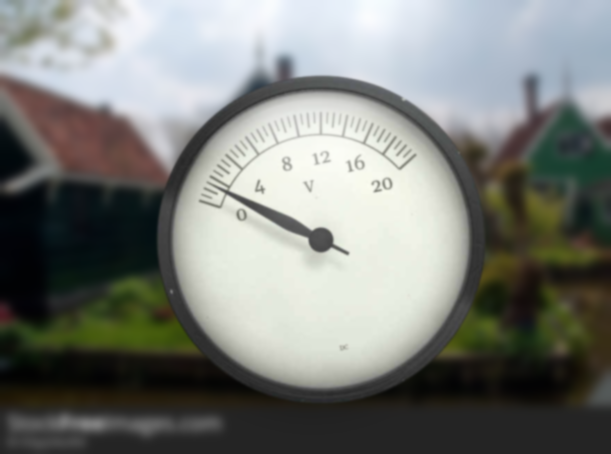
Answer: 1.5 V
